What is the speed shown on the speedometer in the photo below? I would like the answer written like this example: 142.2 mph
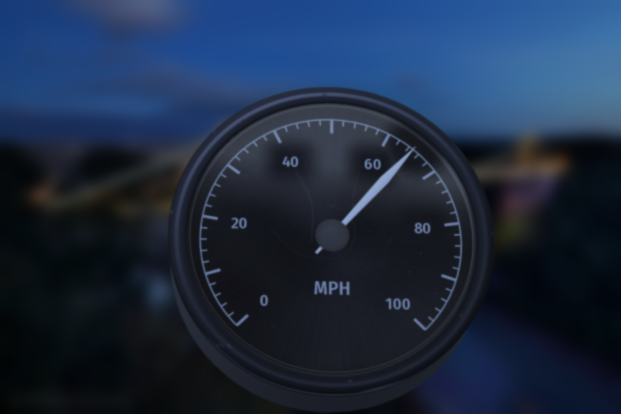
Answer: 65 mph
